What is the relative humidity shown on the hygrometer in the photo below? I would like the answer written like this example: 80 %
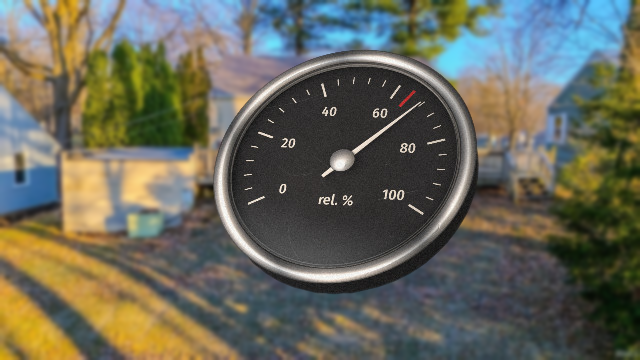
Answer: 68 %
